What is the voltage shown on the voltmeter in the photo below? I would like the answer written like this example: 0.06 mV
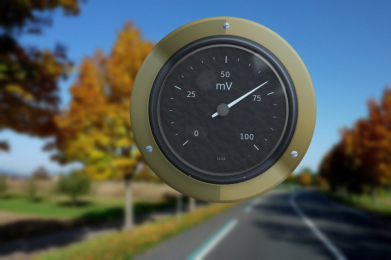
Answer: 70 mV
